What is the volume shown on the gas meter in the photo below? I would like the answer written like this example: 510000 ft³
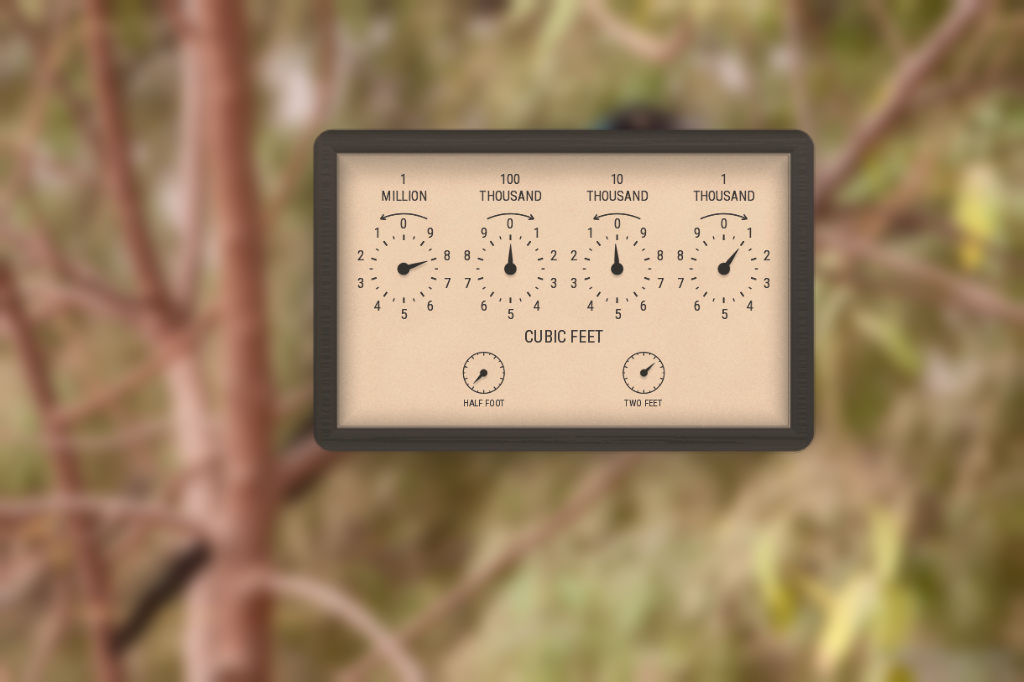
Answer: 800100 ft³
